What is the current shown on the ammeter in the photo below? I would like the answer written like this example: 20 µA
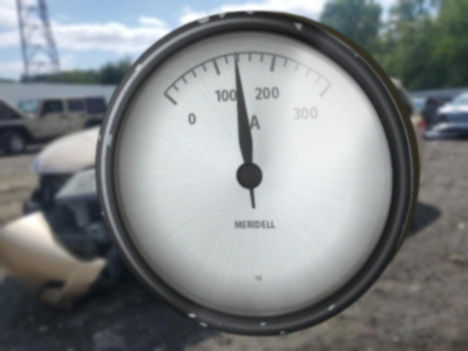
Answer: 140 µA
